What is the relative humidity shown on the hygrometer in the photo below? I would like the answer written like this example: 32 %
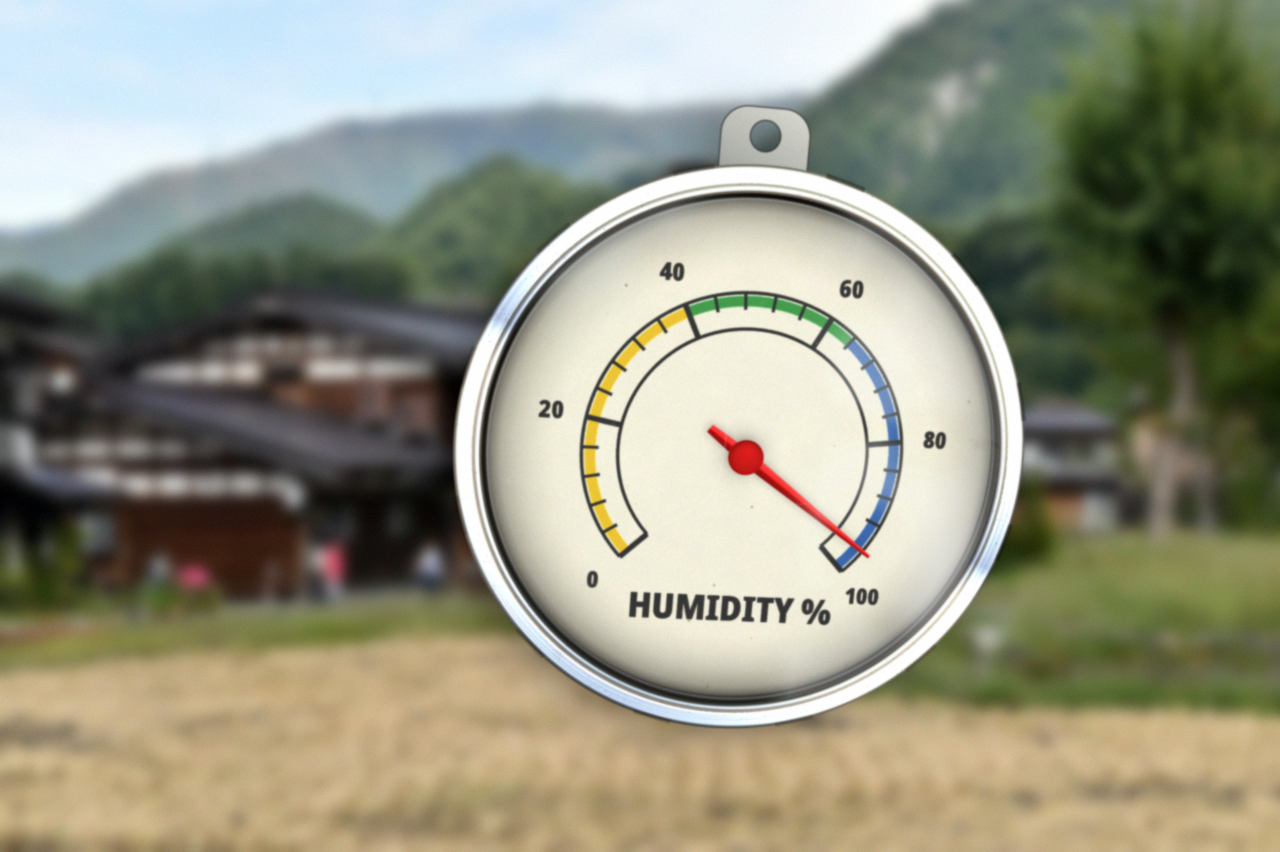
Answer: 96 %
